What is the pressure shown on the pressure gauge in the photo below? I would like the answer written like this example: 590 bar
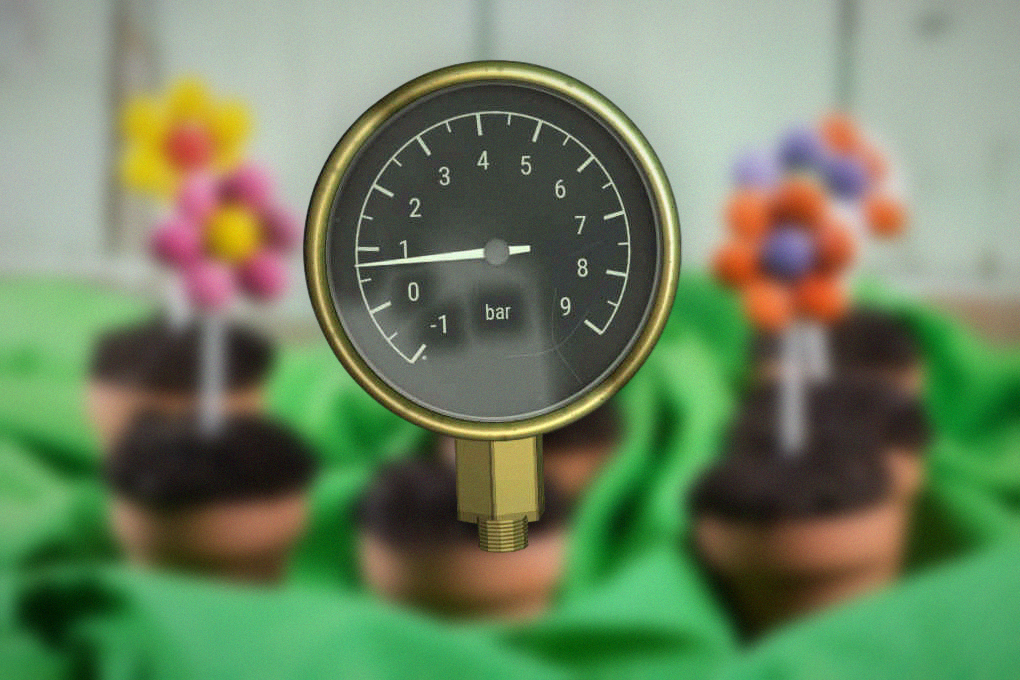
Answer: 0.75 bar
